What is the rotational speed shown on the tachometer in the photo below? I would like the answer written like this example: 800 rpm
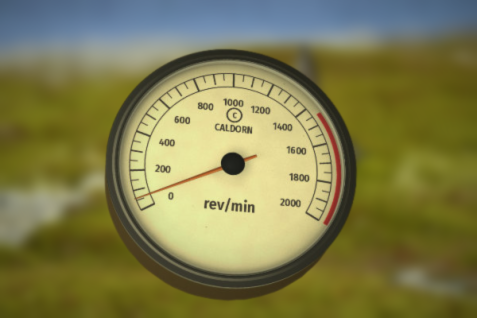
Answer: 50 rpm
